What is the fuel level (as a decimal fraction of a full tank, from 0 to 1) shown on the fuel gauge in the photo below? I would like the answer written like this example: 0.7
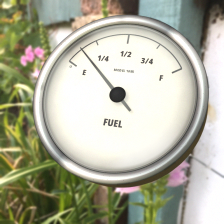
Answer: 0.125
